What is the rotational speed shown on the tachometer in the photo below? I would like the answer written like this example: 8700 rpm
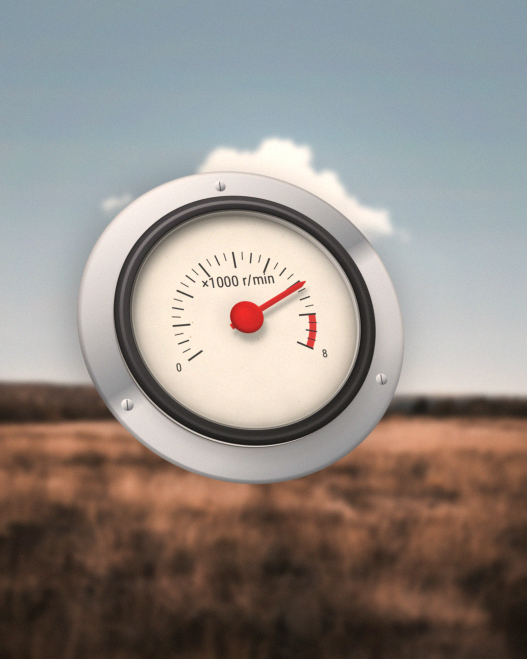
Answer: 6125 rpm
